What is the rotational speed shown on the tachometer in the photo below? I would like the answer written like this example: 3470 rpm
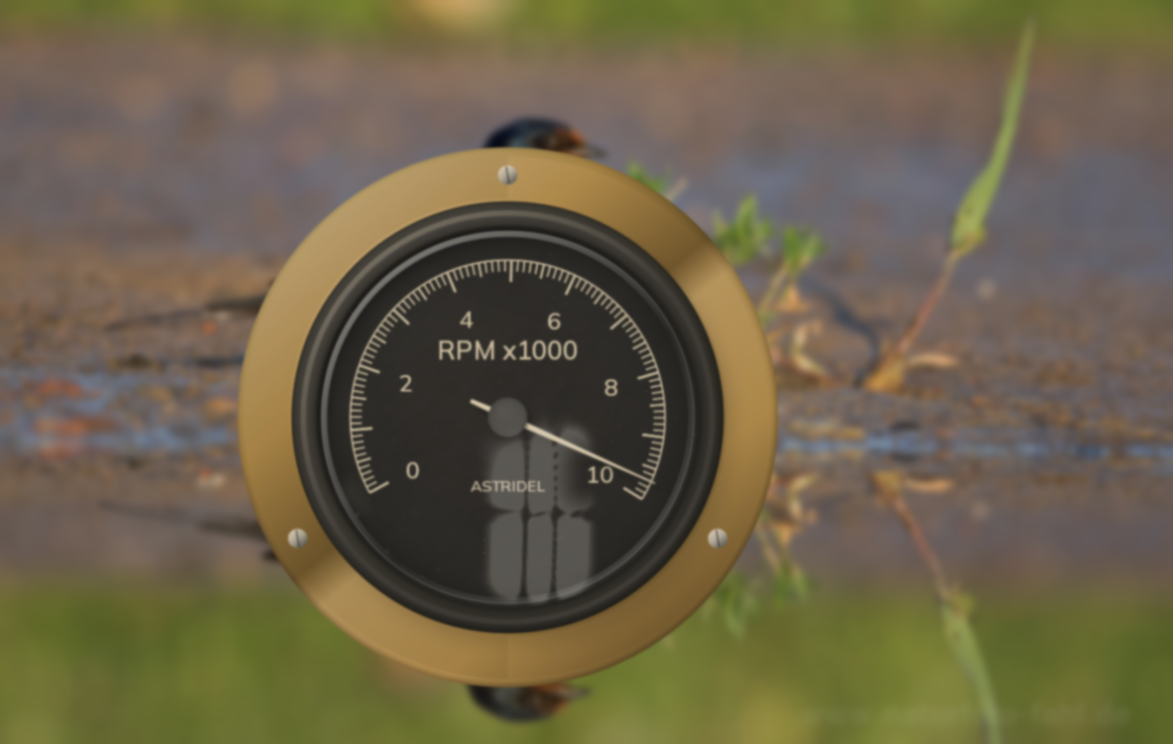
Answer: 9700 rpm
